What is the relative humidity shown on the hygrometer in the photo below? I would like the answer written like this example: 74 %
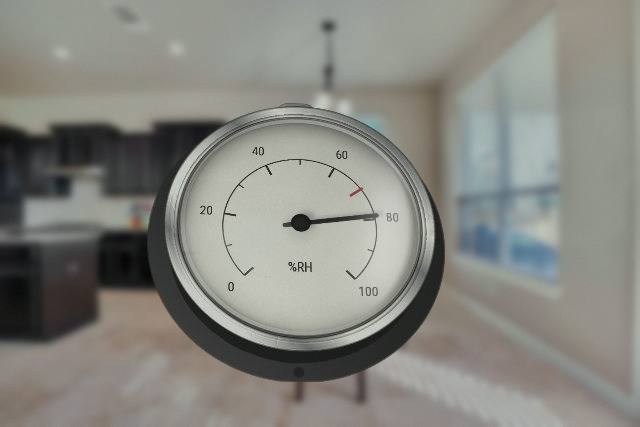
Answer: 80 %
